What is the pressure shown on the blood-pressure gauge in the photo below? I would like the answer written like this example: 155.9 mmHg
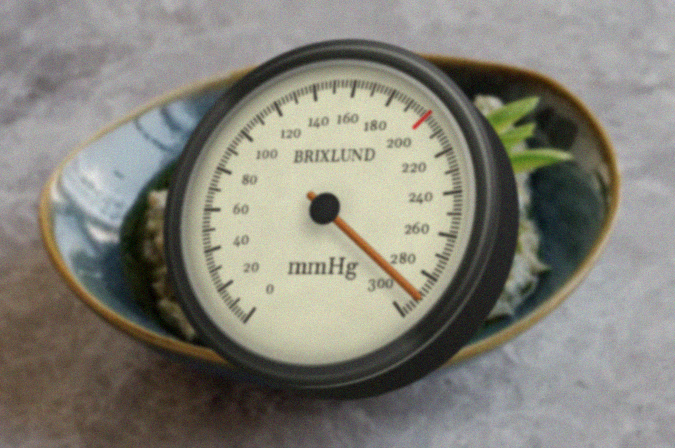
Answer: 290 mmHg
